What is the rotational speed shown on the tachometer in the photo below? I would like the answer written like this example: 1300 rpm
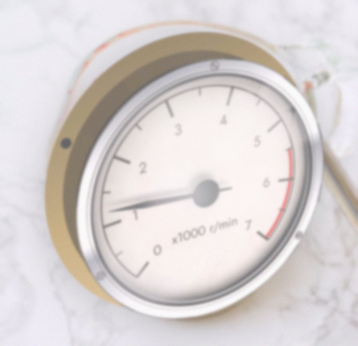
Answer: 1250 rpm
